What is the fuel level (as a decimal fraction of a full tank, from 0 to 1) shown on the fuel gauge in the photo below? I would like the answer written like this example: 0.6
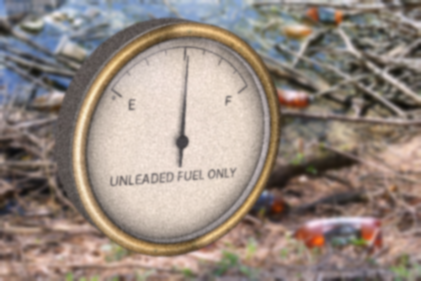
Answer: 0.5
